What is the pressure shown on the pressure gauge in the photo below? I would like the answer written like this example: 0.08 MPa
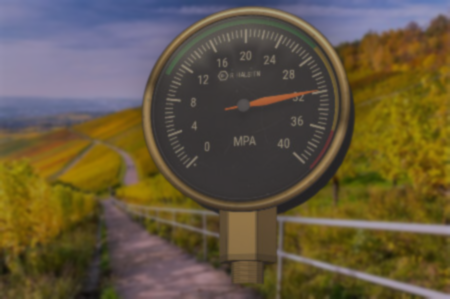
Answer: 32 MPa
